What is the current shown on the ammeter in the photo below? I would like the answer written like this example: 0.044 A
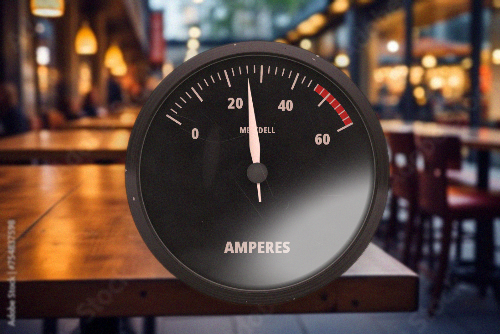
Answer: 26 A
